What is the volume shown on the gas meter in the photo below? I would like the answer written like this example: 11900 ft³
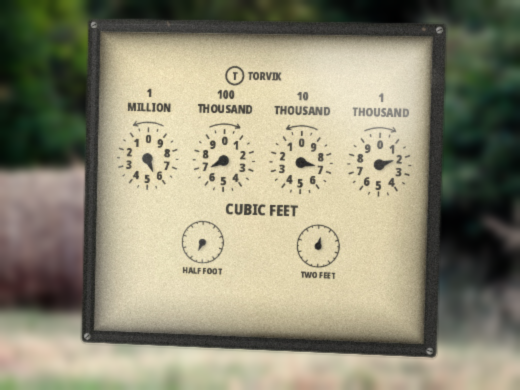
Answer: 567200 ft³
